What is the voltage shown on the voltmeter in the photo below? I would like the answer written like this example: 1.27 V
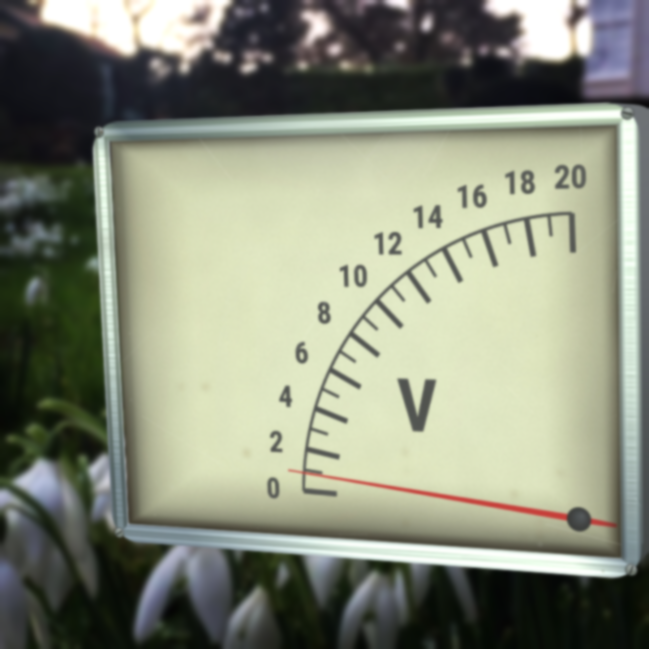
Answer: 1 V
